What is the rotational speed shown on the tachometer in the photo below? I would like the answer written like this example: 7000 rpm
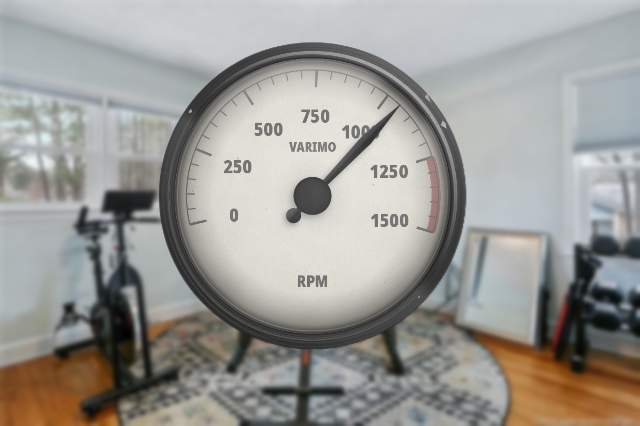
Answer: 1050 rpm
